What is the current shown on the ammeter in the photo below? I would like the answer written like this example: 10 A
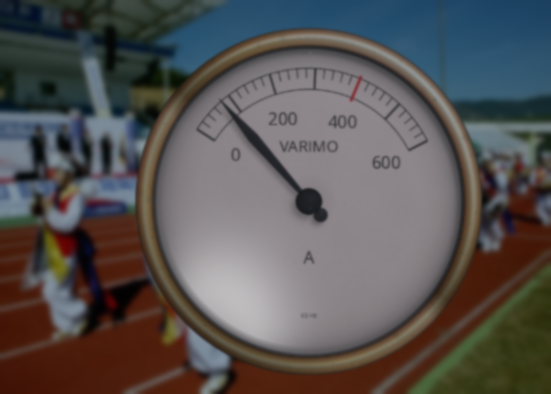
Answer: 80 A
